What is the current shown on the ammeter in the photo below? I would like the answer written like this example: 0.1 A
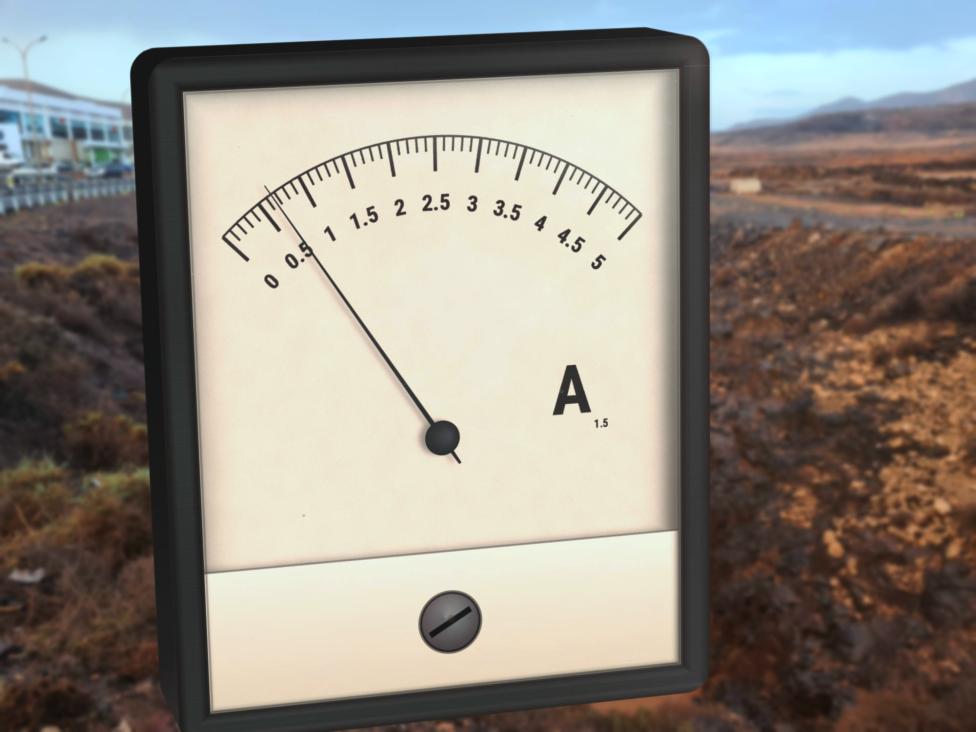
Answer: 0.65 A
